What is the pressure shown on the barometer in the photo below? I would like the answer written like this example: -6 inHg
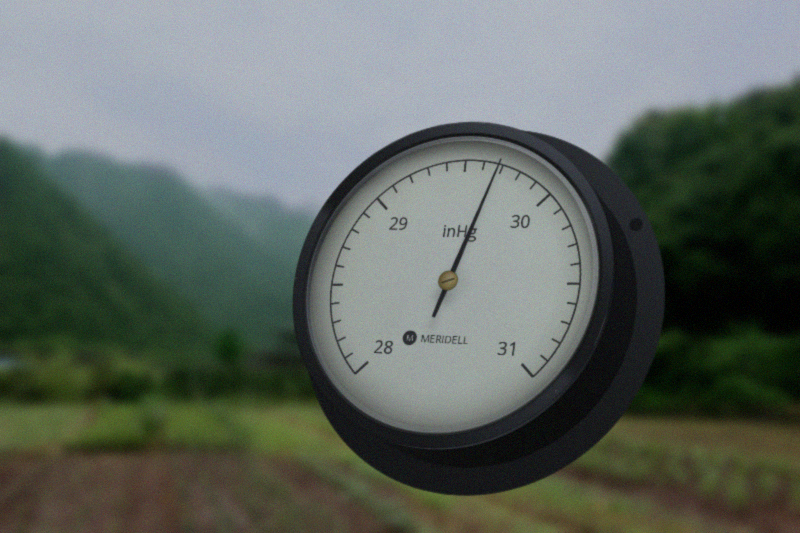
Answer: 29.7 inHg
